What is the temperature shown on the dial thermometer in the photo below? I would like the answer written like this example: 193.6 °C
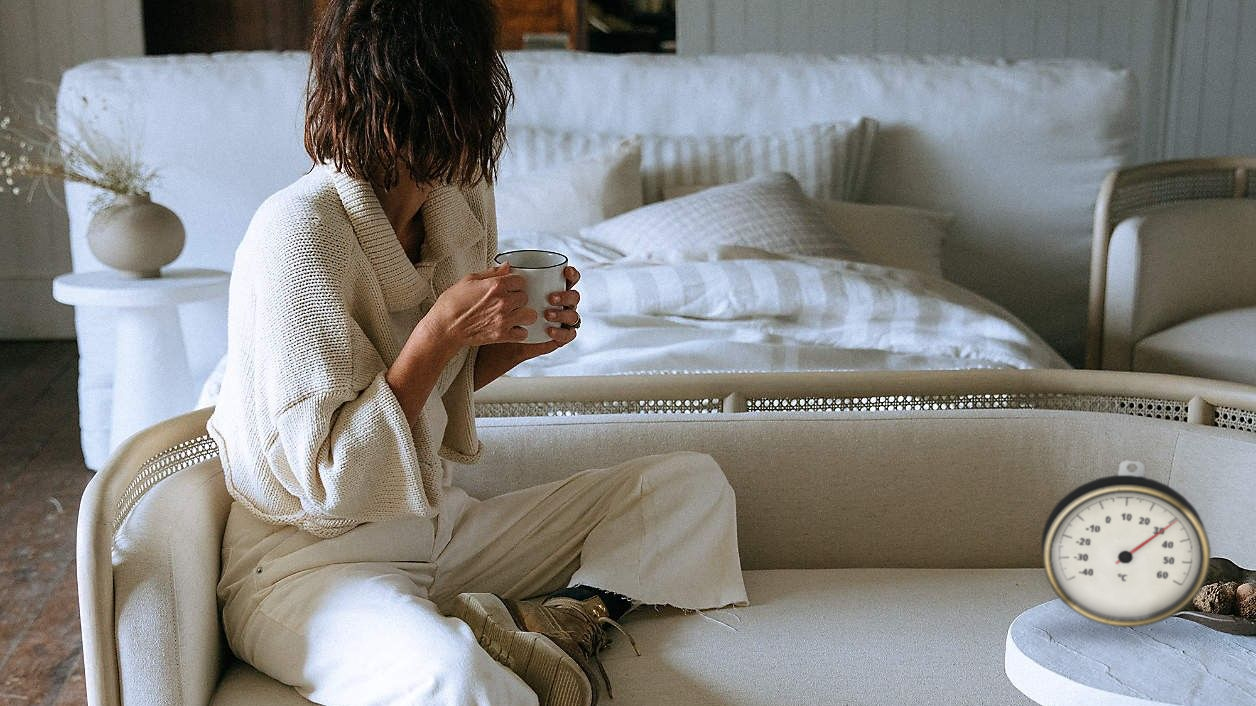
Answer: 30 °C
